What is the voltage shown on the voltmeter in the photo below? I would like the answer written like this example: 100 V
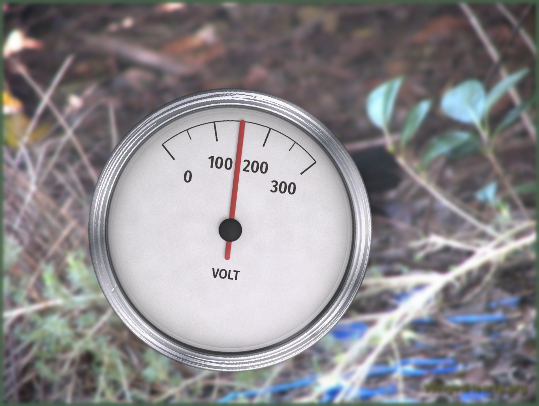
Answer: 150 V
